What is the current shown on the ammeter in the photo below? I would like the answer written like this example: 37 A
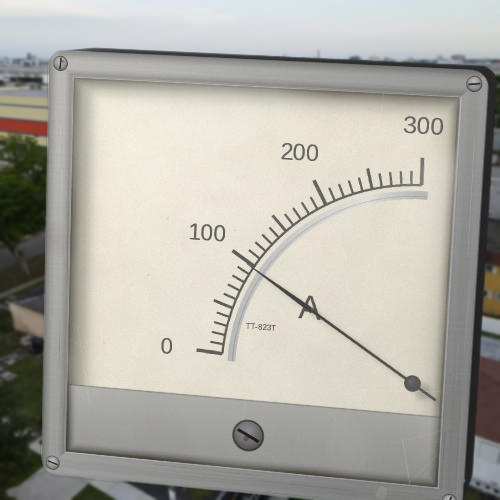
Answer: 100 A
